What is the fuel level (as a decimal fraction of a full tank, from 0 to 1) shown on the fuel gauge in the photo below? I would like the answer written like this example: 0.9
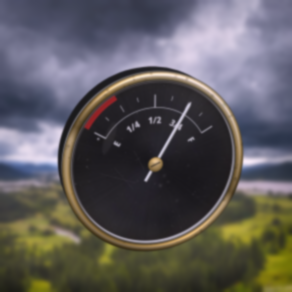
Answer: 0.75
